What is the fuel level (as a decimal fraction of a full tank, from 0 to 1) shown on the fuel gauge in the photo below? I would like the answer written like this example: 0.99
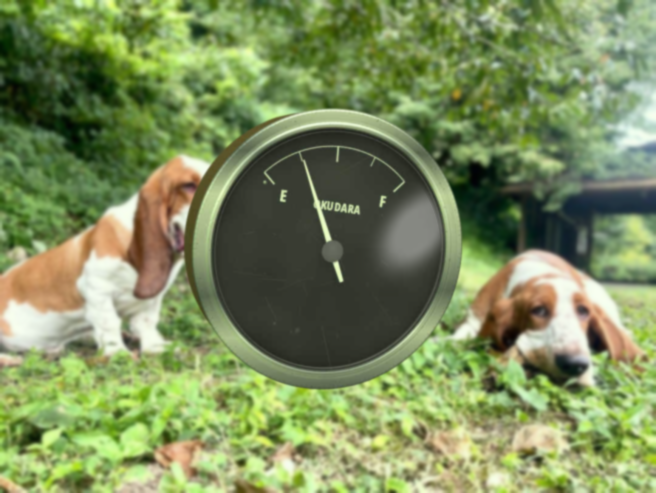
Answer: 0.25
